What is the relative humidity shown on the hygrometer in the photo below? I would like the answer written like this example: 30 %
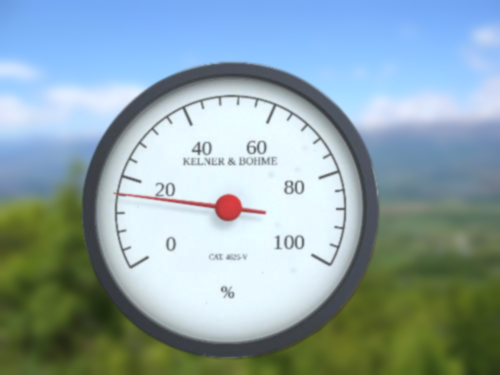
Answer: 16 %
